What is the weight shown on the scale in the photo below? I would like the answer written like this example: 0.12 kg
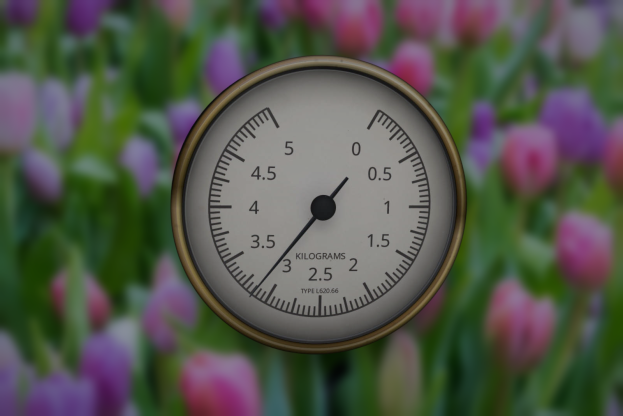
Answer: 3.15 kg
